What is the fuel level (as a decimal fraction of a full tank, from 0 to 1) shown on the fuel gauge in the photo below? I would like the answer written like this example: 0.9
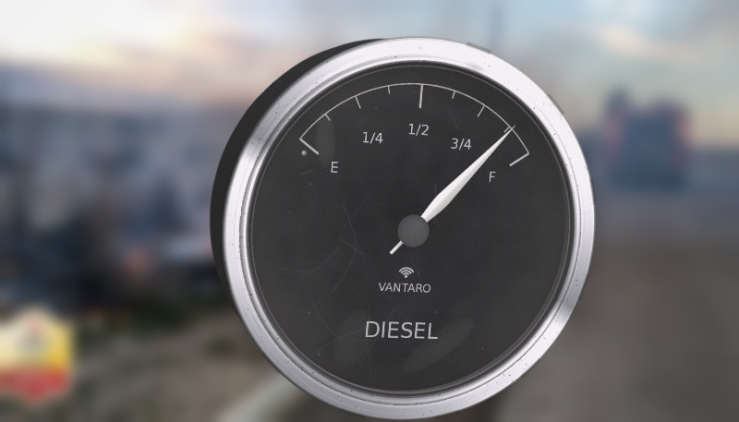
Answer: 0.875
